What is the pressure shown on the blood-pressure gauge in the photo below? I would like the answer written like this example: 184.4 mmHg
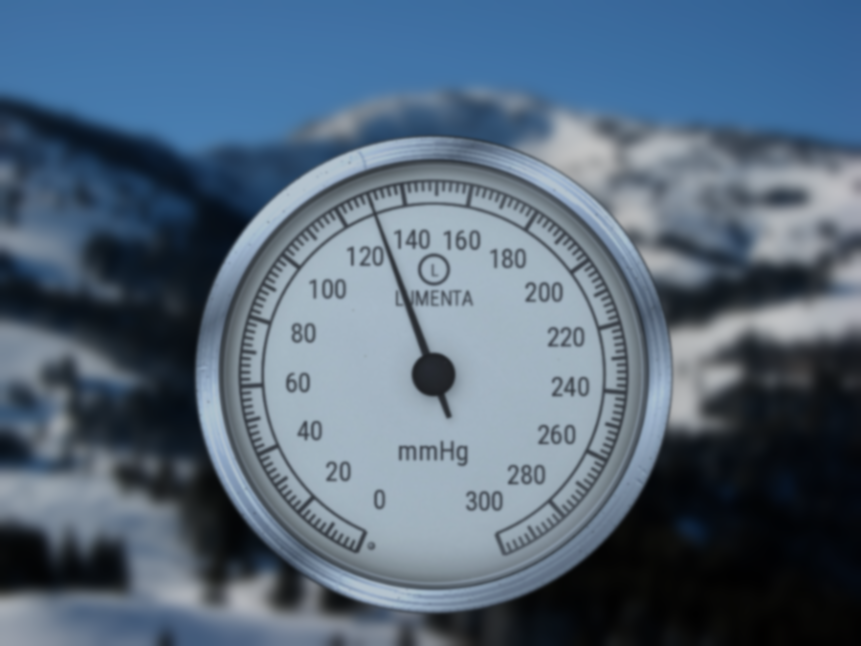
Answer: 130 mmHg
